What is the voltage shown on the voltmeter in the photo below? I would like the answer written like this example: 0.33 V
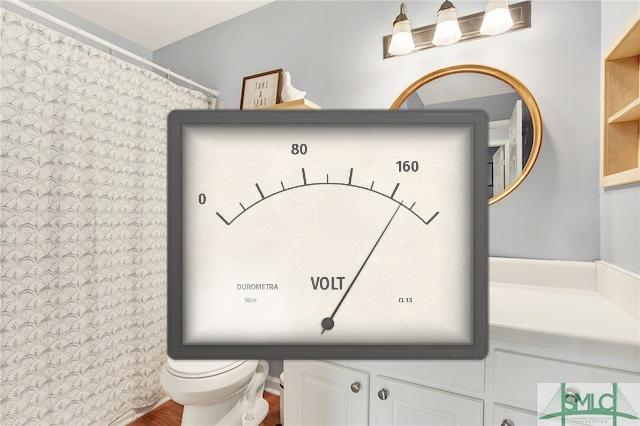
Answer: 170 V
